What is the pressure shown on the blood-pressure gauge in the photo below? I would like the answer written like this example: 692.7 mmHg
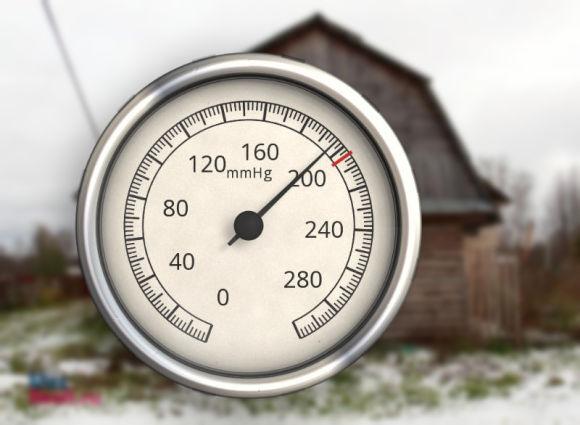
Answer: 196 mmHg
